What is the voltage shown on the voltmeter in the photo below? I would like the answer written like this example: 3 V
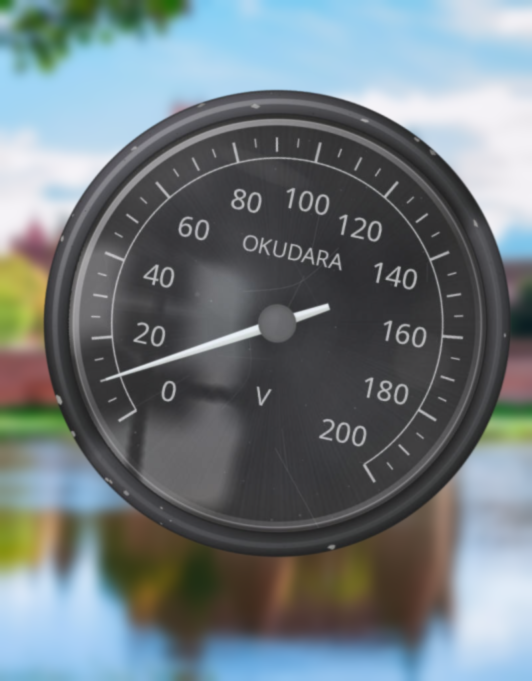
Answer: 10 V
